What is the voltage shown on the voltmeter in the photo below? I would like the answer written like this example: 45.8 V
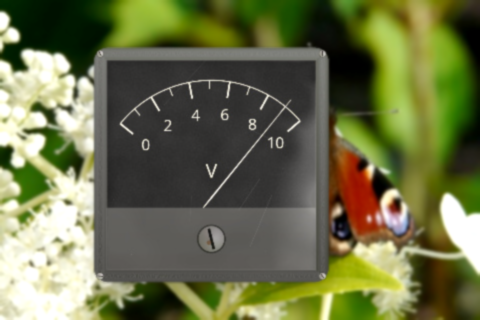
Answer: 9 V
